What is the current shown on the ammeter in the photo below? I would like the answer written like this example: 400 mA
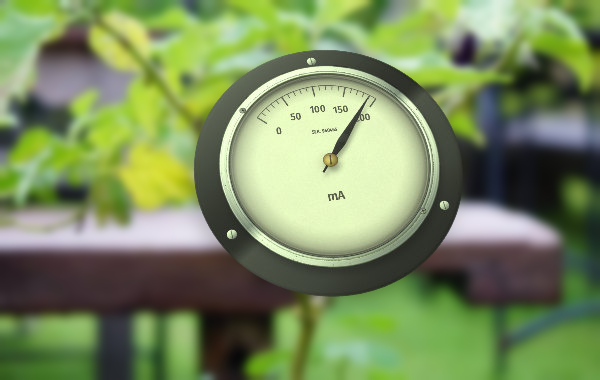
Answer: 190 mA
